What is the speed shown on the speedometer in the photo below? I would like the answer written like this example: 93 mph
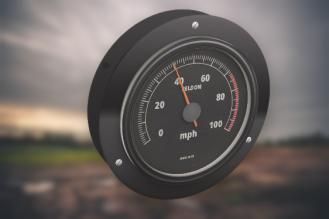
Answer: 40 mph
